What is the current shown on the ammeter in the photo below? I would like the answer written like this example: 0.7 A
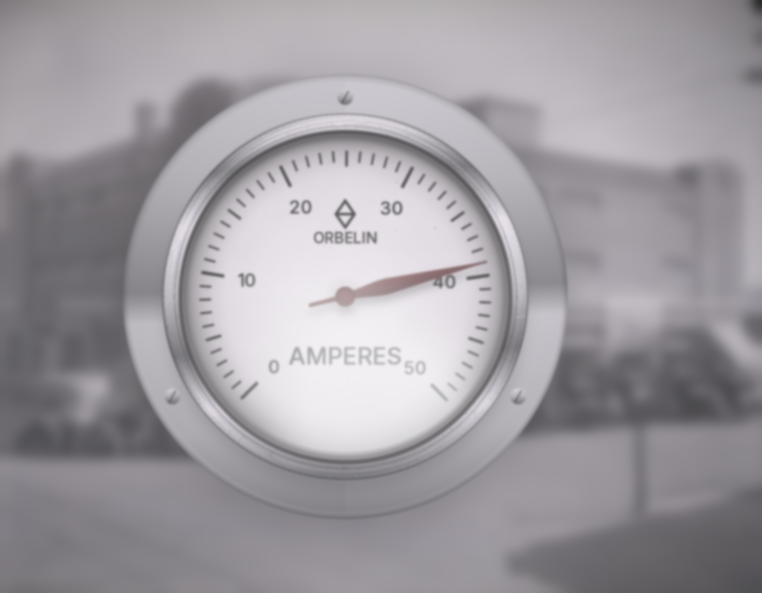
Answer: 39 A
